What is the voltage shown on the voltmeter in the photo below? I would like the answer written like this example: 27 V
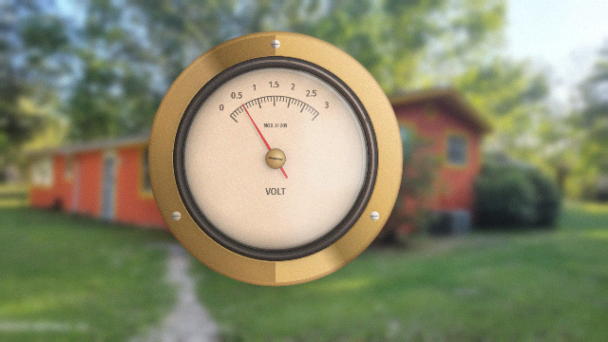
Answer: 0.5 V
